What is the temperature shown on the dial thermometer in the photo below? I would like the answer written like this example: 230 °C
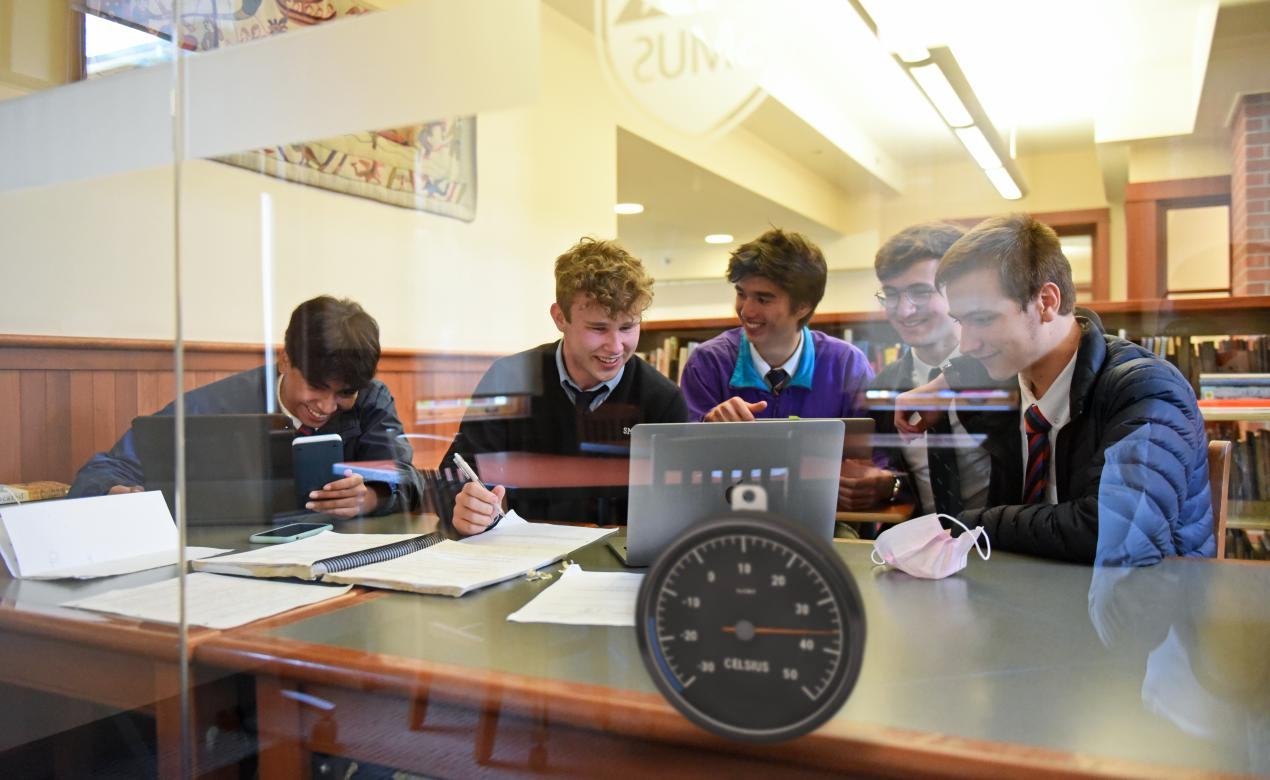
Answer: 36 °C
